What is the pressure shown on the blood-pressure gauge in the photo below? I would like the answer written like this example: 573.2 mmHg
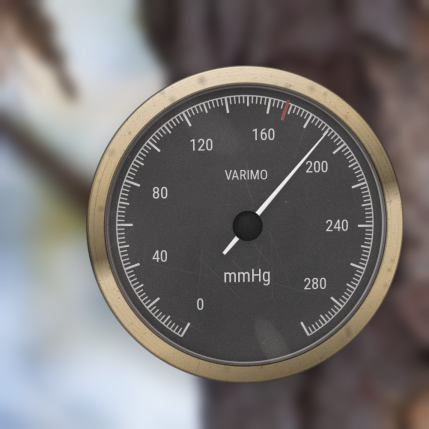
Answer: 190 mmHg
